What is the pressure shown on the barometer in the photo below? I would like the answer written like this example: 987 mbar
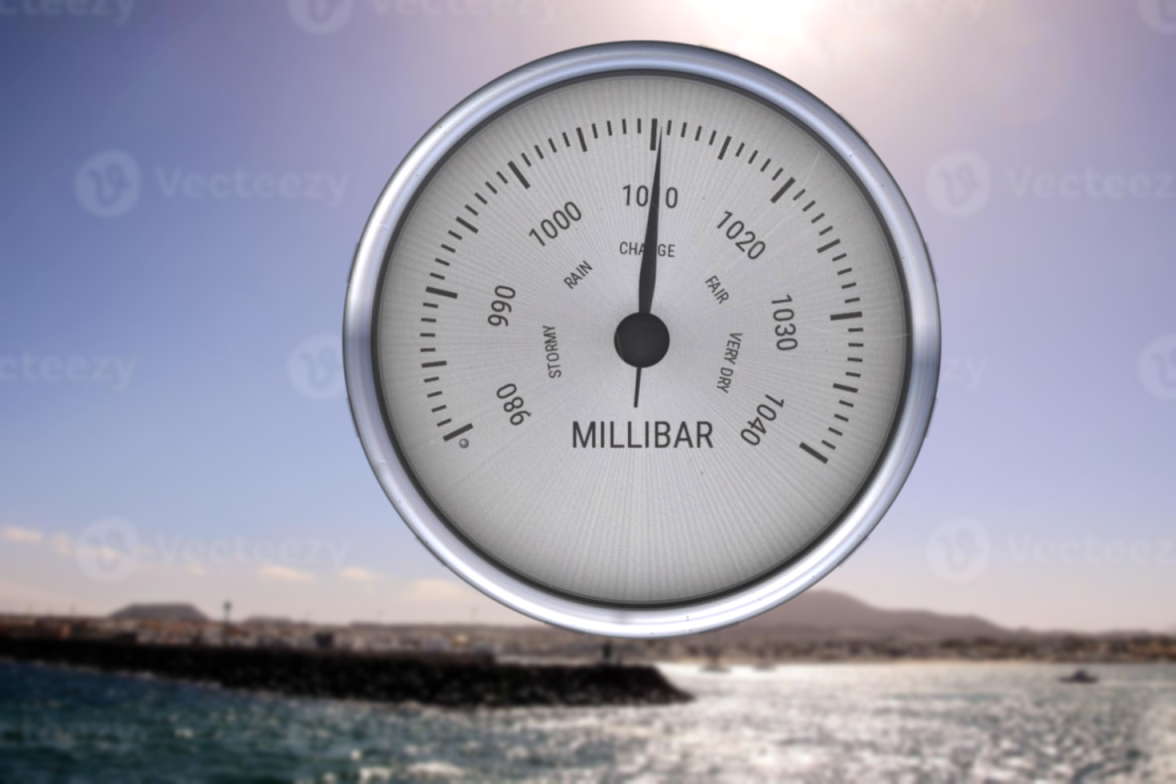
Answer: 1010.5 mbar
